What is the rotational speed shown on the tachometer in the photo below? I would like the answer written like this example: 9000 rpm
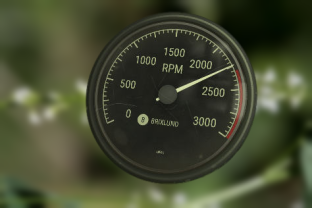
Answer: 2250 rpm
